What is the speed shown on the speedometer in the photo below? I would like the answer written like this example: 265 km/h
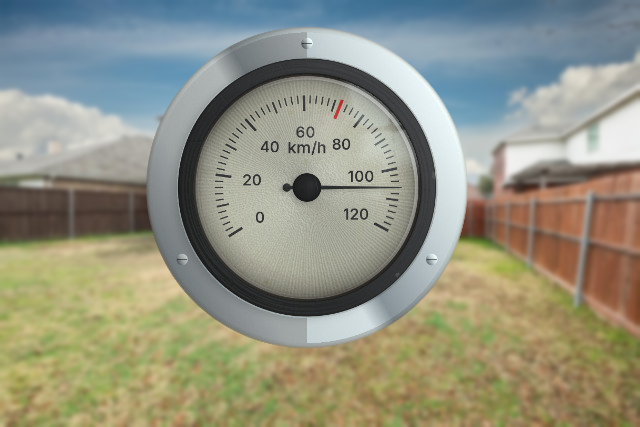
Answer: 106 km/h
